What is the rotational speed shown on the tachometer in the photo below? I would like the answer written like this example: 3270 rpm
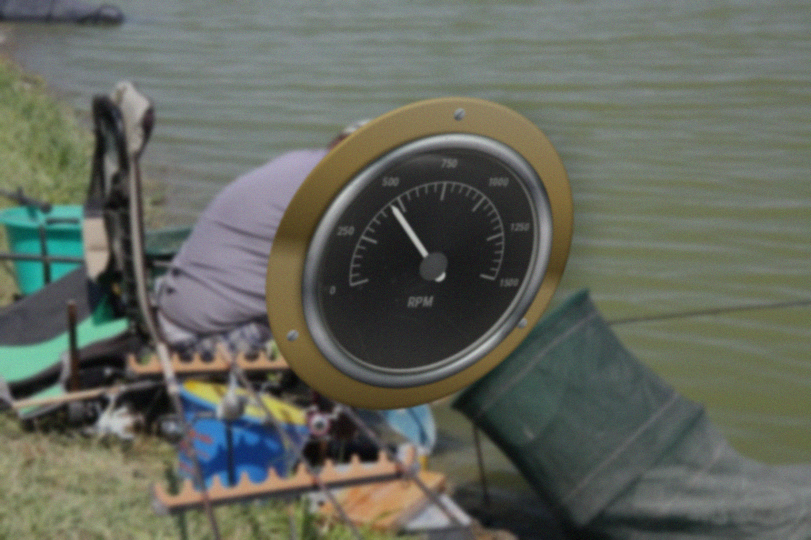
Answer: 450 rpm
